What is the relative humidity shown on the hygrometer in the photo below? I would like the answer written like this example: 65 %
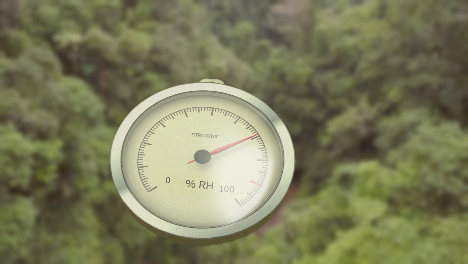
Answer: 70 %
